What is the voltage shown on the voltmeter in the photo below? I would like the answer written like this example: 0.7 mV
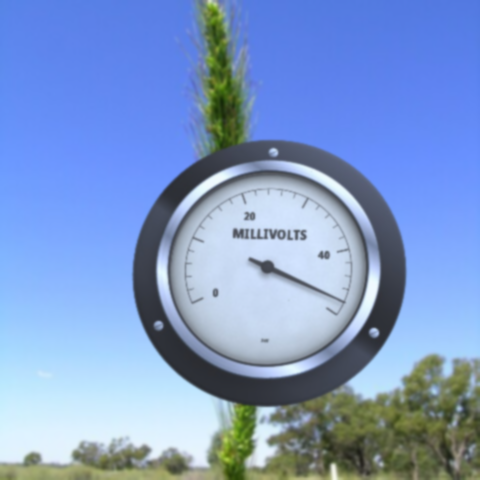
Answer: 48 mV
